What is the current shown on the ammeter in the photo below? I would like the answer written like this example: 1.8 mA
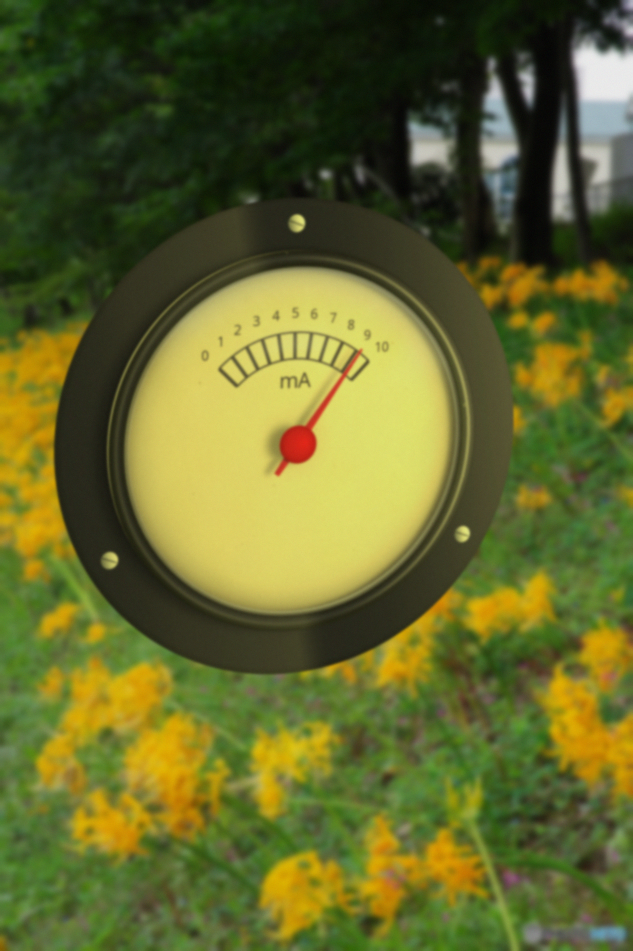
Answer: 9 mA
